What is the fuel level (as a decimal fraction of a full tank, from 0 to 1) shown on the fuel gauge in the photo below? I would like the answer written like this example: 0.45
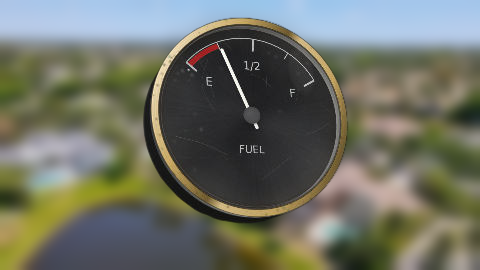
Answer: 0.25
